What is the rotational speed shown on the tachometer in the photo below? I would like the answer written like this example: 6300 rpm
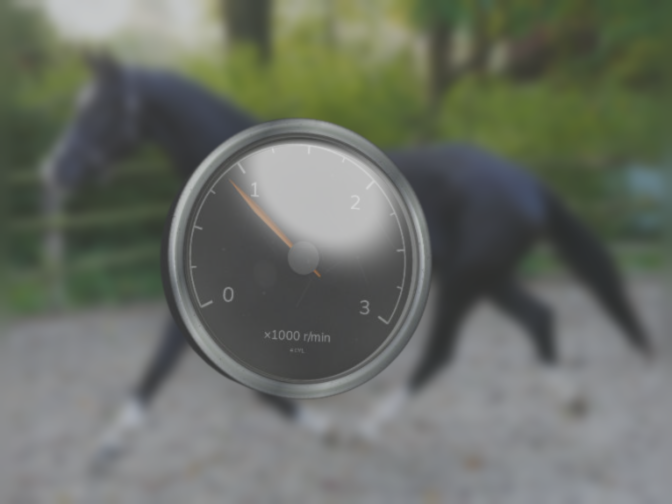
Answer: 875 rpm
